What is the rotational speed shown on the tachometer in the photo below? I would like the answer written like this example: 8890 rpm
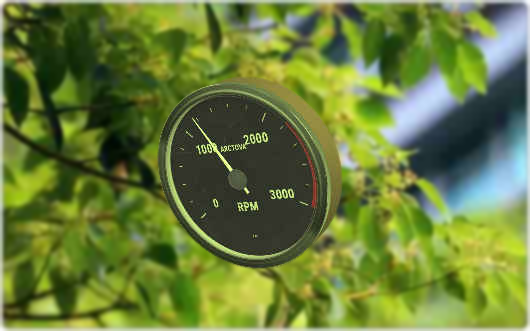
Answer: 1200 rpm
